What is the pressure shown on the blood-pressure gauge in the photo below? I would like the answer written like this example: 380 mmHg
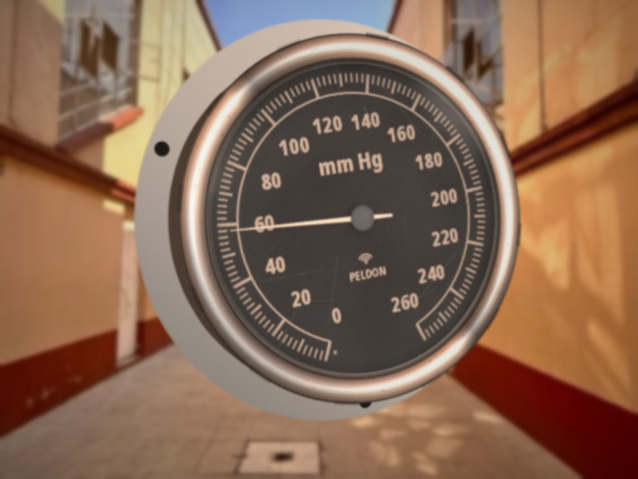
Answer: 58 mmHg
